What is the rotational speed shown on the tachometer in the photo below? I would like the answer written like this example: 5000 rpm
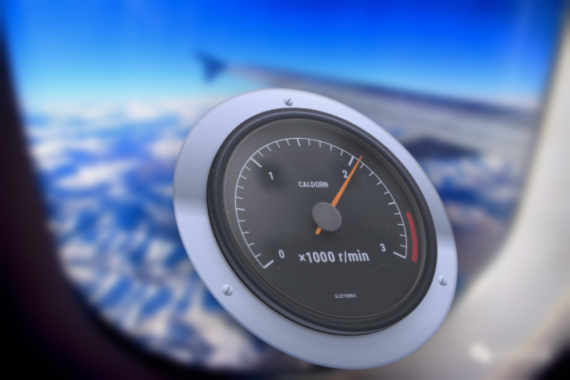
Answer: 2050 rpm
